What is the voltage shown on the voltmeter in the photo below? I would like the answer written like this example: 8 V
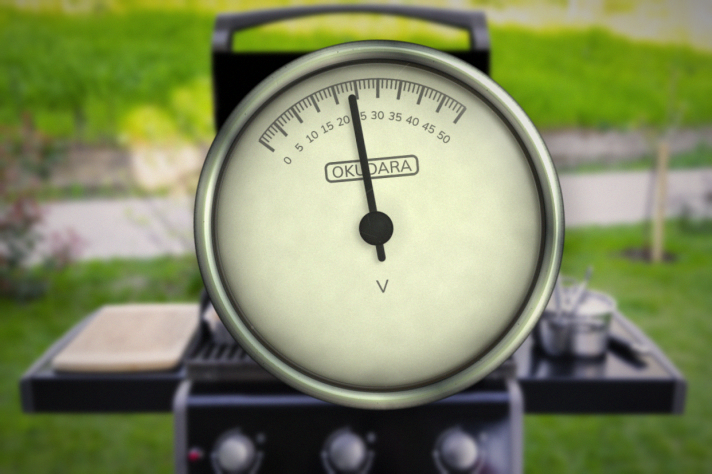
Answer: 24 V
